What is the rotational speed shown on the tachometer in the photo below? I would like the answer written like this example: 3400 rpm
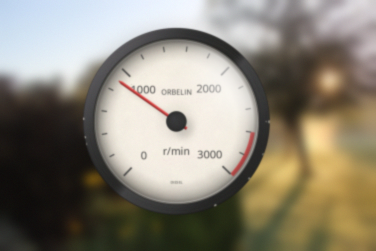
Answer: 900 rpm
